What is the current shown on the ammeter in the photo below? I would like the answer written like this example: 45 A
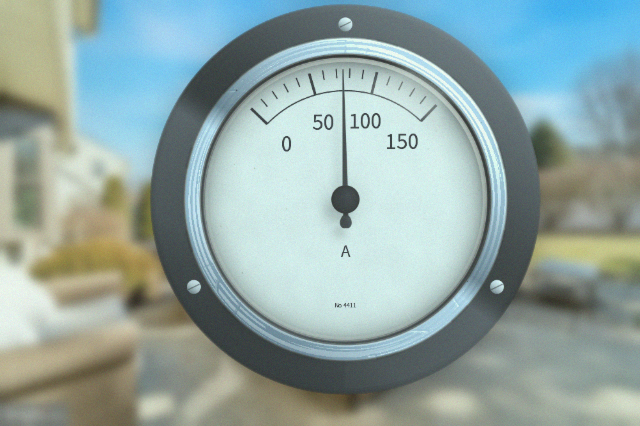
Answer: 75 A
